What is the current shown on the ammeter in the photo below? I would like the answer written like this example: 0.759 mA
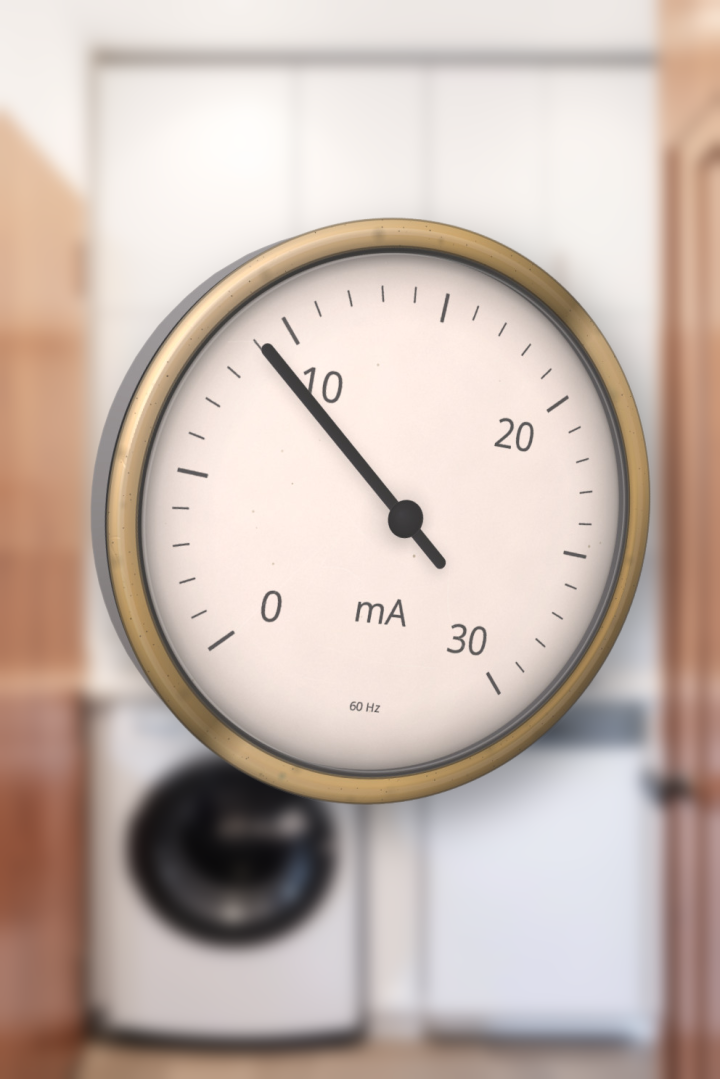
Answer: 9 mA
